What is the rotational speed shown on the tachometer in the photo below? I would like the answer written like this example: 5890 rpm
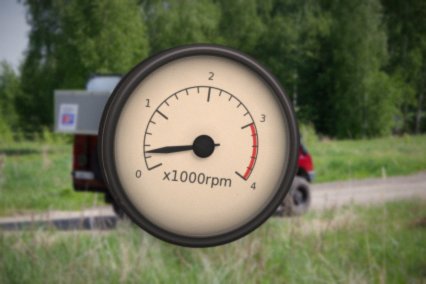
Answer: 300 rpm
